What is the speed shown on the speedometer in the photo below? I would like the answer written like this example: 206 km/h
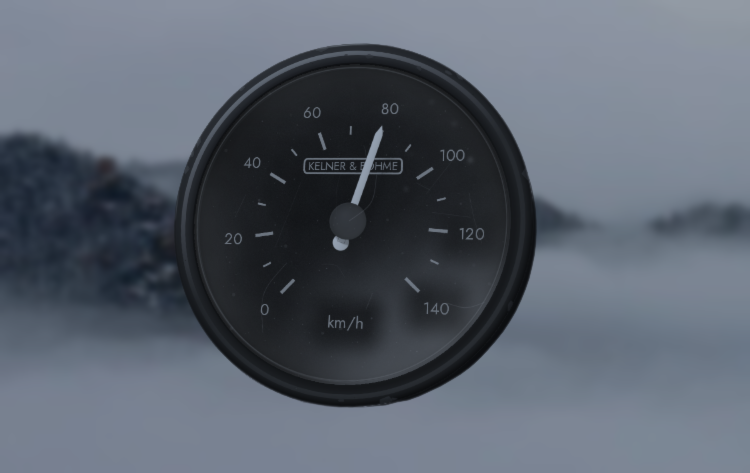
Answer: 80 km/h
